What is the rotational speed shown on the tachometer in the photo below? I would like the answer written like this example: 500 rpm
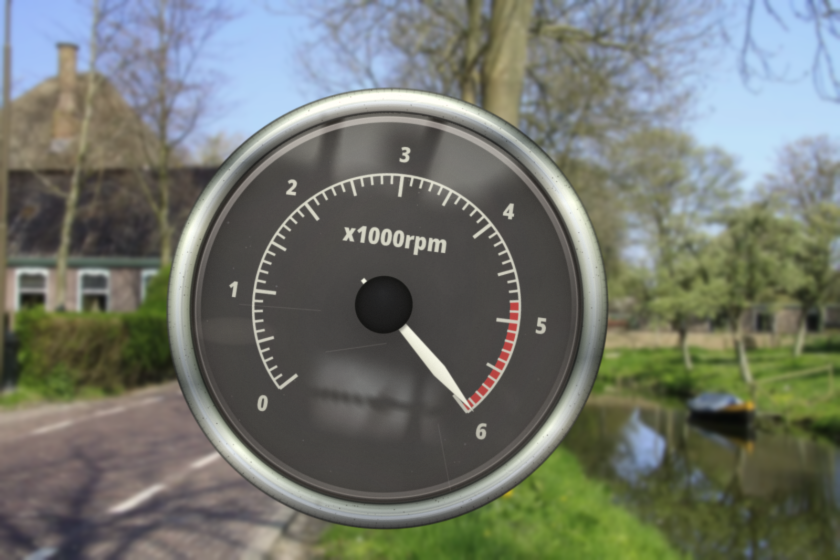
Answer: 5950 rpm
